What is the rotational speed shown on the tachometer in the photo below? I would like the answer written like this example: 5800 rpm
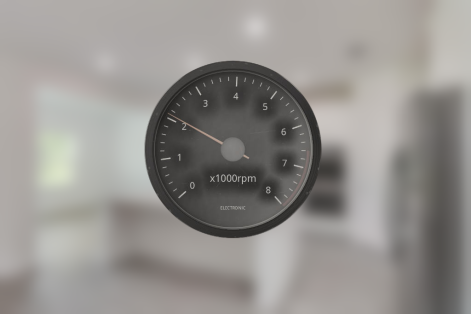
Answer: 2100 rpm
